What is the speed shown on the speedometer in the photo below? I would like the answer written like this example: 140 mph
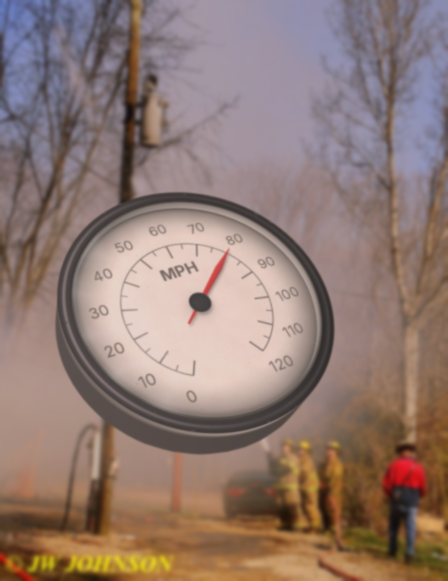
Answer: 80 mph
